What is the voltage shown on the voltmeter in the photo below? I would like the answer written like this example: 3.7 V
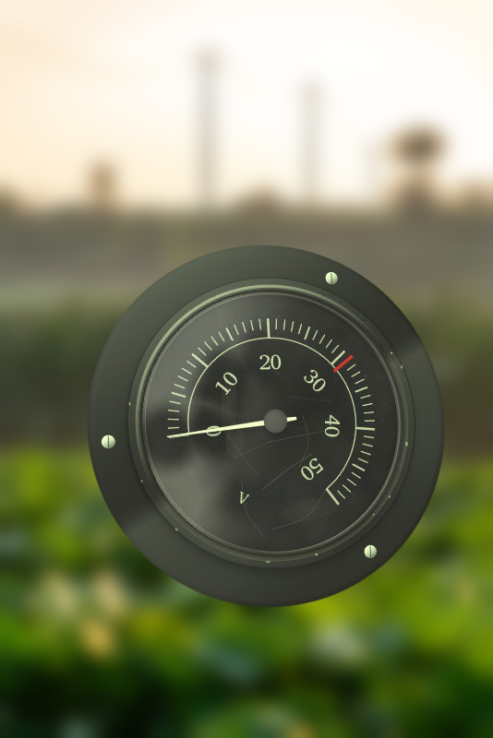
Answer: 0 V
